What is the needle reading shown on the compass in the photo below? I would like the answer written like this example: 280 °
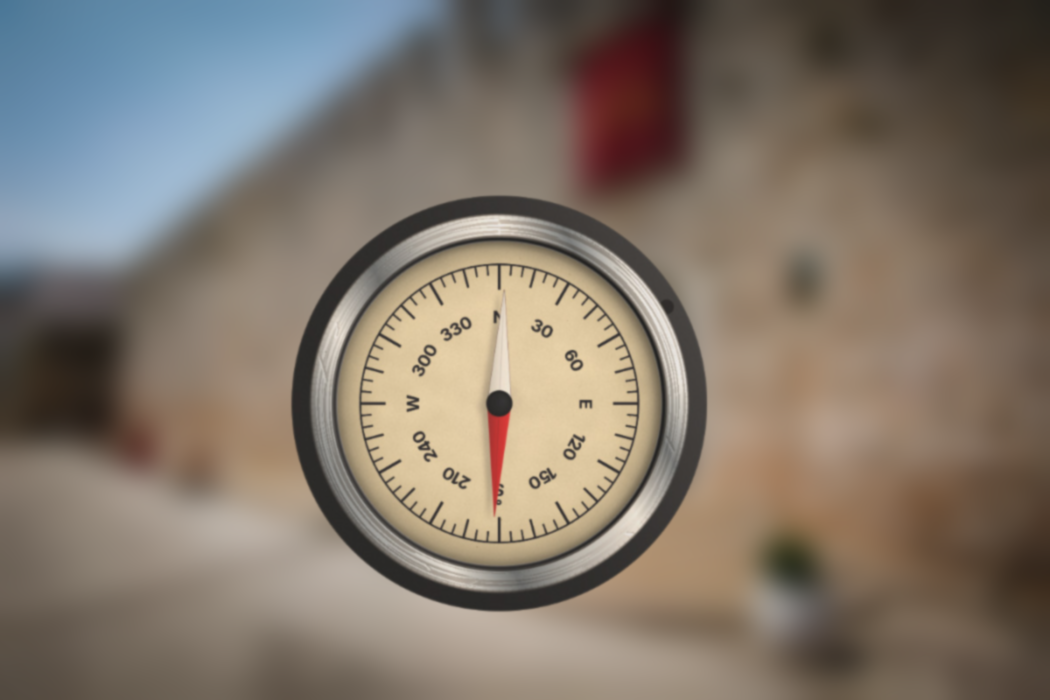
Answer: 182.5 °
